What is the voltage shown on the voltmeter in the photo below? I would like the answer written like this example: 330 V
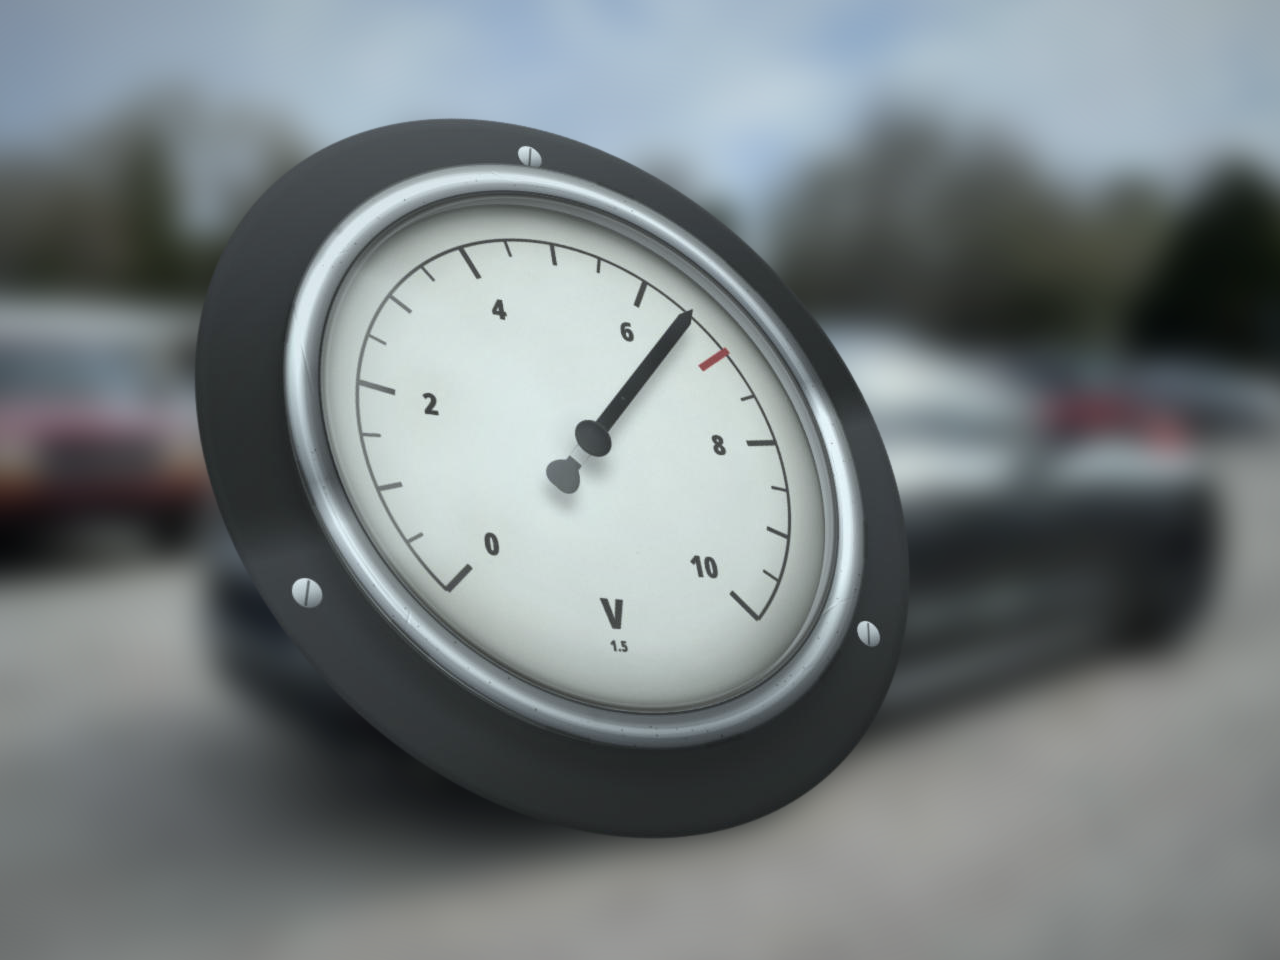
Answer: 6.5 V
